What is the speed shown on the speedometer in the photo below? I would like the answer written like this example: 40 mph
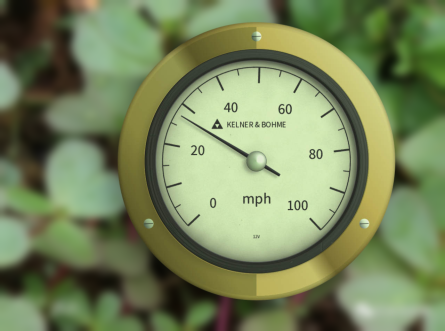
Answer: 27.5 mph
